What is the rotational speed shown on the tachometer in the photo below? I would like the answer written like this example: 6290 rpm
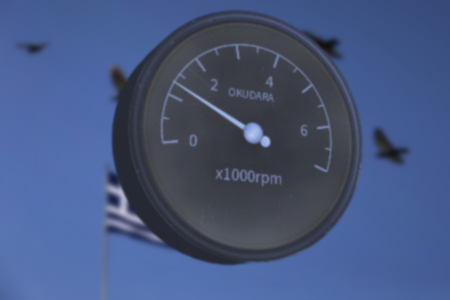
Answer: 1250 rpm
